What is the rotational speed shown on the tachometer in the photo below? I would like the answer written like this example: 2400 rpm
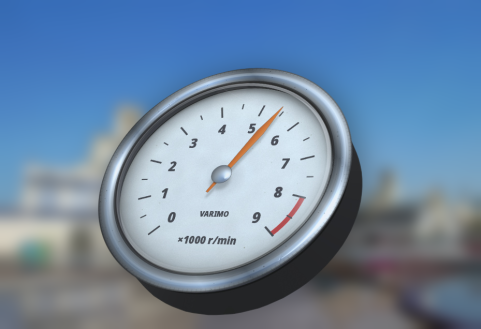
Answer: 5500 rpm
